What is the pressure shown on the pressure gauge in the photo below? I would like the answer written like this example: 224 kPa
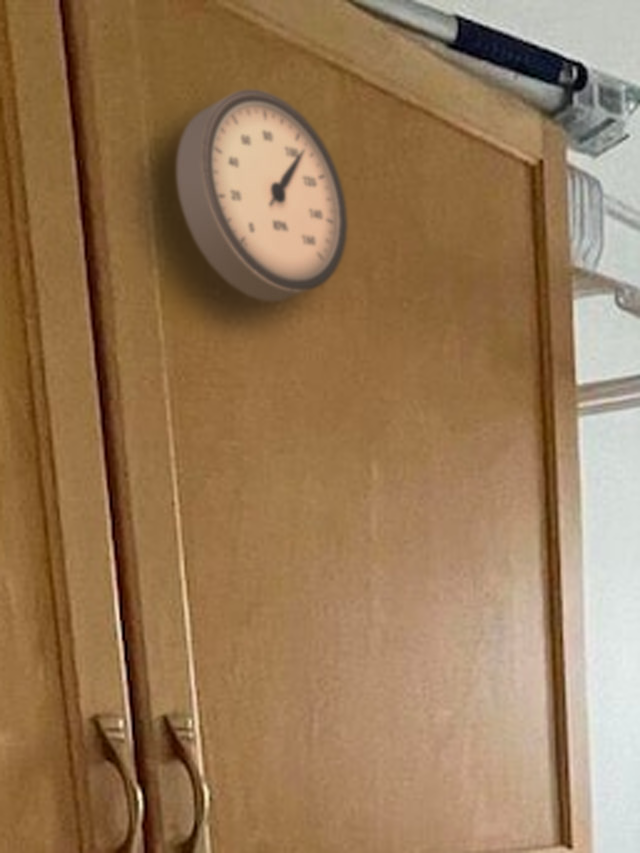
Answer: 105 kPa
